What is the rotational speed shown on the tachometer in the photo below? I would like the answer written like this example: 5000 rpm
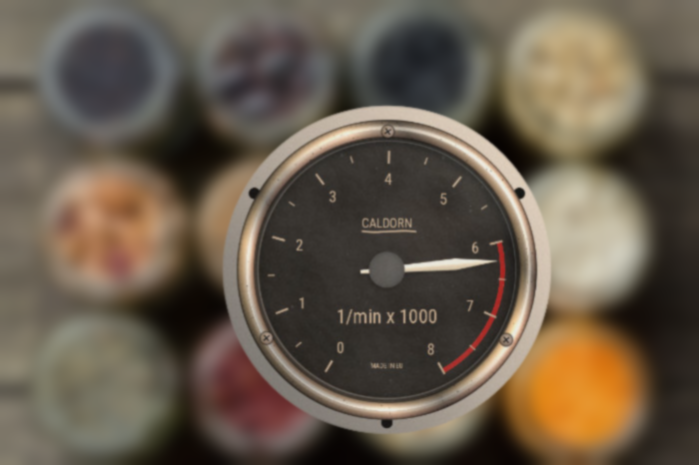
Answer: 6250 rpm
